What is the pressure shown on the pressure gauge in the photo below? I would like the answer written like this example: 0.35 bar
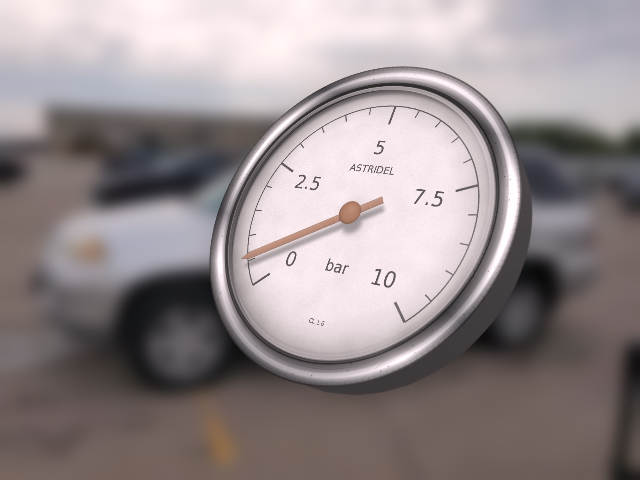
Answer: 0.5 bar
